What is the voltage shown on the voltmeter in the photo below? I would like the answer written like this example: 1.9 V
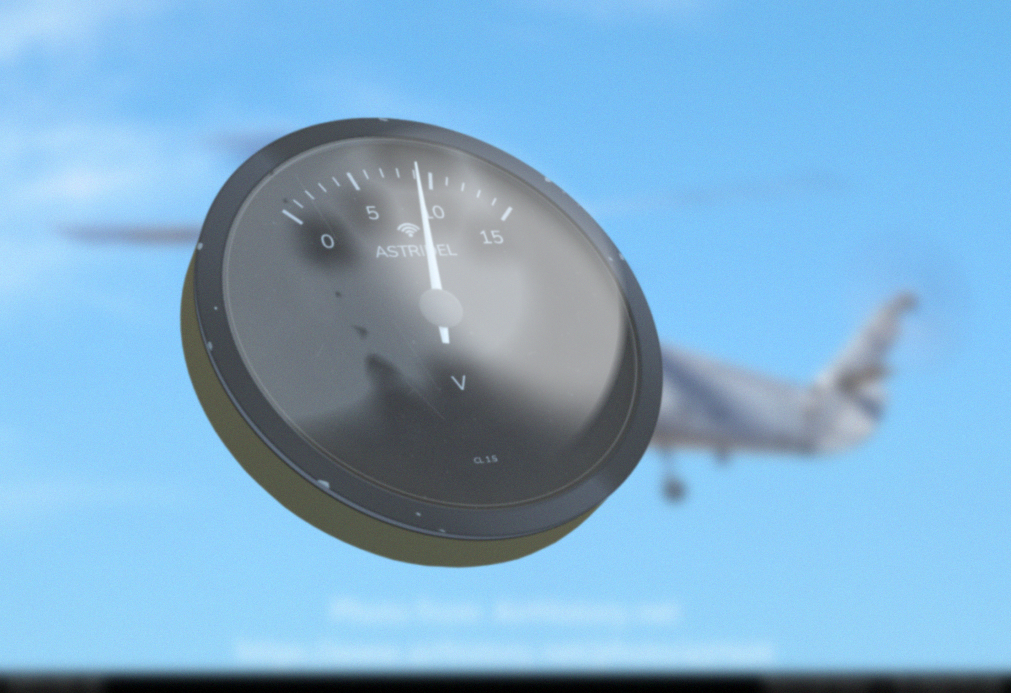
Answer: 9 V
